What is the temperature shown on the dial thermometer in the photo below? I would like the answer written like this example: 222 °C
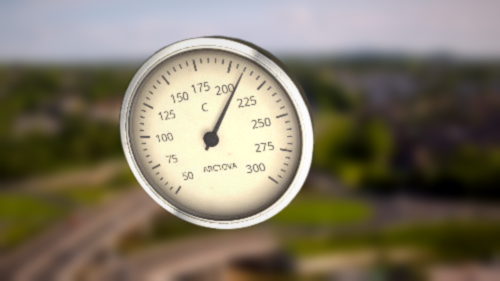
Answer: 210 °C
